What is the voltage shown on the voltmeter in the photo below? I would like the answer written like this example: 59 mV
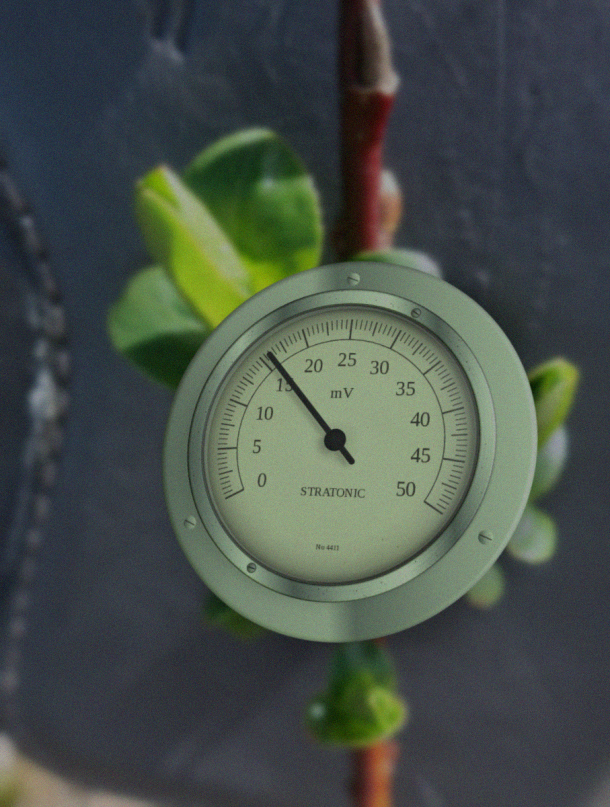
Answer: 16 mV
